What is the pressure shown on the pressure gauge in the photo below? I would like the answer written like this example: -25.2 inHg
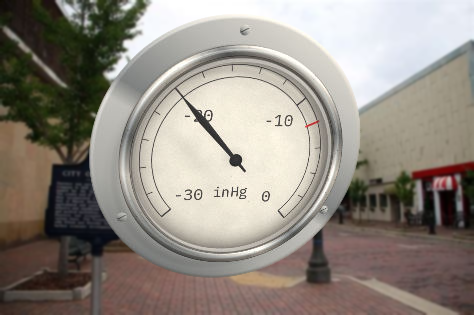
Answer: -20 inHg
